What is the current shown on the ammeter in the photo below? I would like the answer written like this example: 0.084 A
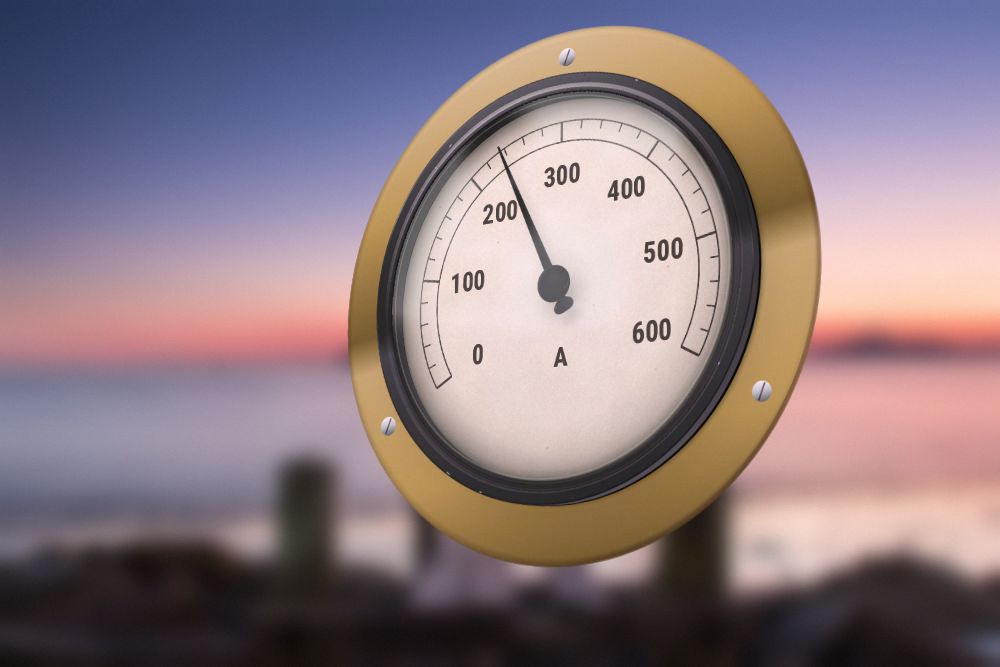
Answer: 240 A
